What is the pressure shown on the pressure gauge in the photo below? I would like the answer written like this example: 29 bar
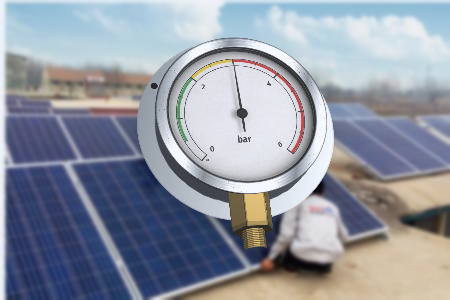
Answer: 3 bar
